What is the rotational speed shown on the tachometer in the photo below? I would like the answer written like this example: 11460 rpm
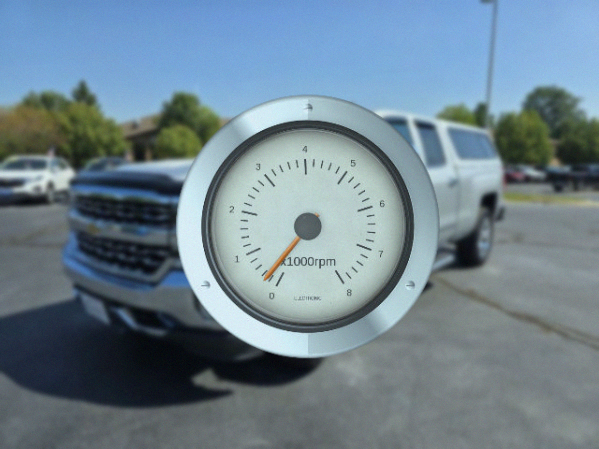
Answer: 300 rpm
